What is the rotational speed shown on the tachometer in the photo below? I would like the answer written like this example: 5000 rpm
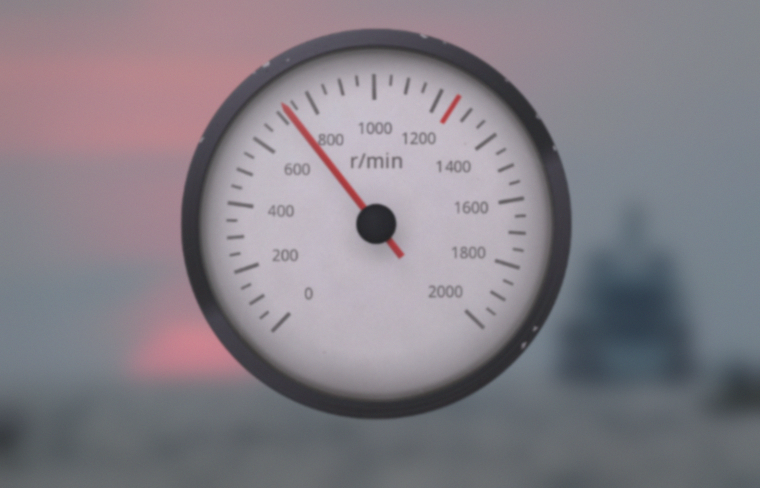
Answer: 725 rpm
